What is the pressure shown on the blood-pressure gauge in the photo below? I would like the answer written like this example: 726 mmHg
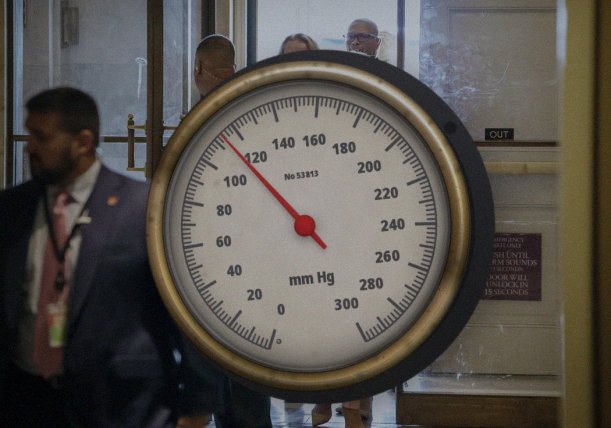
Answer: 114 mmHg
